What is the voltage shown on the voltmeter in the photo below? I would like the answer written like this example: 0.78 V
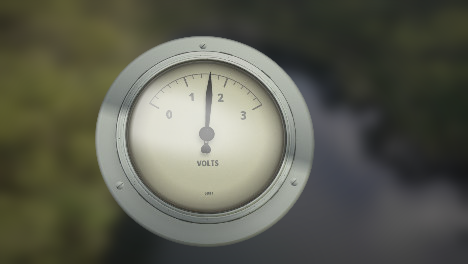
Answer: 1.6 V
